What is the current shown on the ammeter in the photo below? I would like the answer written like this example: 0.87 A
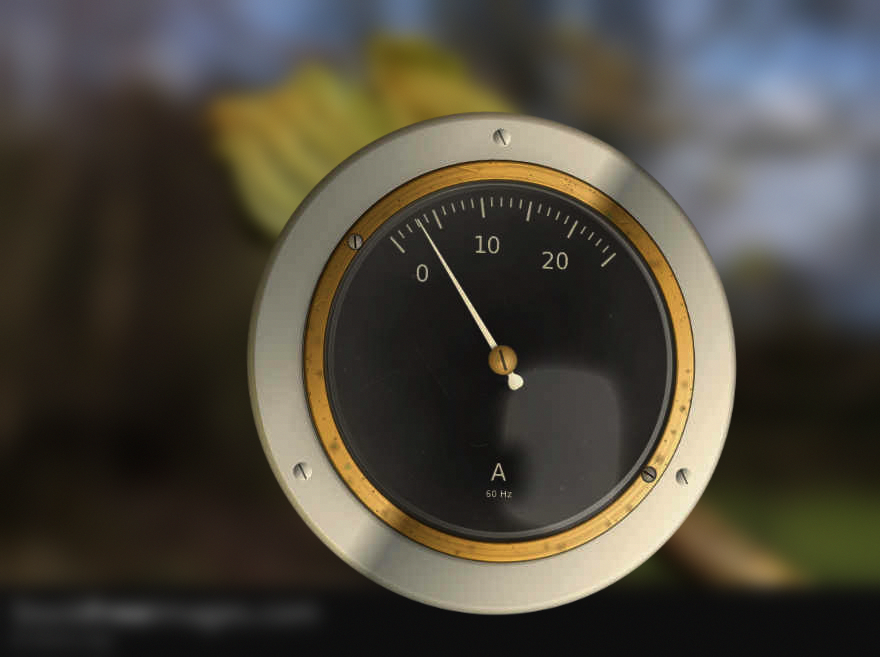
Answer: 3 A
